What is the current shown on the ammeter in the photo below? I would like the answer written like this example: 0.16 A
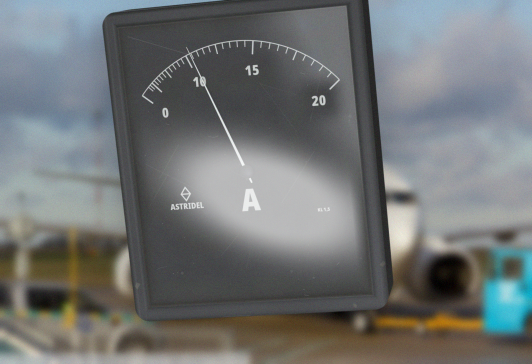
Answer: 10.5 A
